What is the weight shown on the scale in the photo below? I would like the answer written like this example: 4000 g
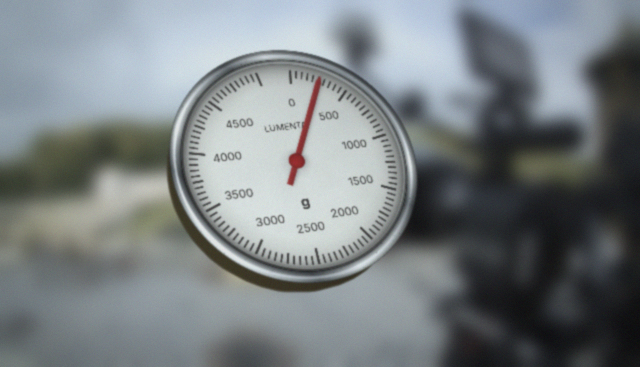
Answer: 250 g
